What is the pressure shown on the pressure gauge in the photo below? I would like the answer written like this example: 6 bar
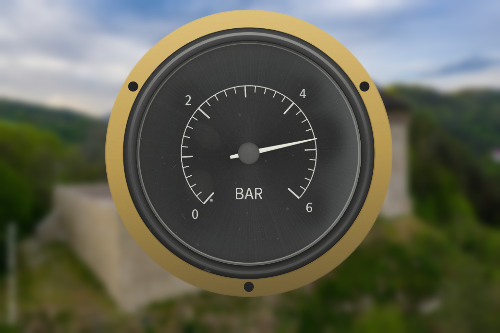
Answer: 4.8 bar
